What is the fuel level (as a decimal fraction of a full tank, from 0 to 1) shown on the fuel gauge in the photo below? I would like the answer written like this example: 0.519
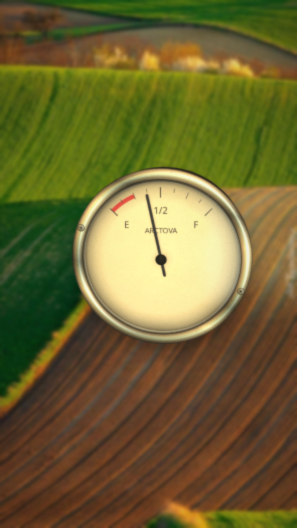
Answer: 0.375
